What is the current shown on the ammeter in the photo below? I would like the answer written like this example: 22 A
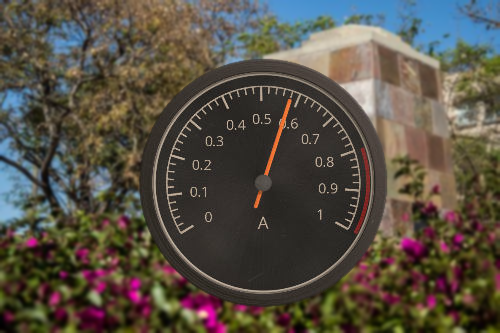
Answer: 0.58 A
